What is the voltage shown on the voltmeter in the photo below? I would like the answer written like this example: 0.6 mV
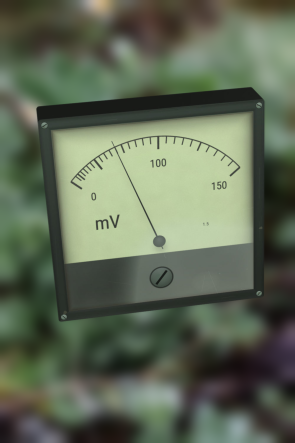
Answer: 70 mV
